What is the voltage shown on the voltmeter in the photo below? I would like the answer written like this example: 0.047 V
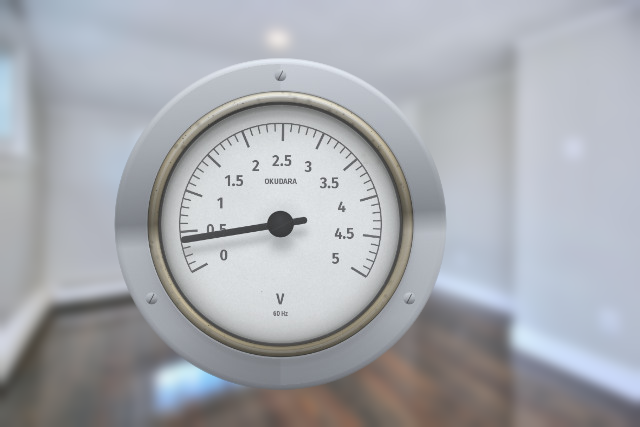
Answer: 0.4 V
